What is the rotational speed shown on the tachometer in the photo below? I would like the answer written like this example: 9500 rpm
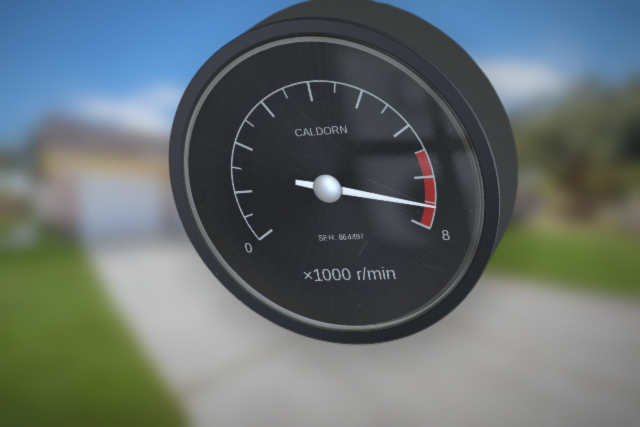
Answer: 7500 rpm
